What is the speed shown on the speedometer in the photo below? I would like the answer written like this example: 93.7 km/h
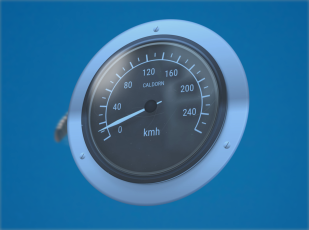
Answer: 10 km/h
